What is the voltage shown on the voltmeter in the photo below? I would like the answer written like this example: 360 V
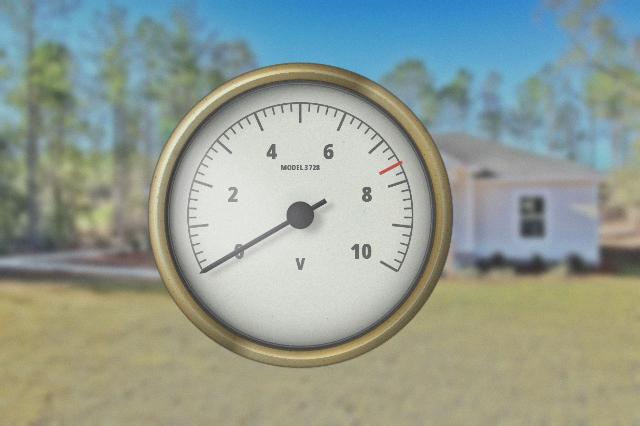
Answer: 0 V
